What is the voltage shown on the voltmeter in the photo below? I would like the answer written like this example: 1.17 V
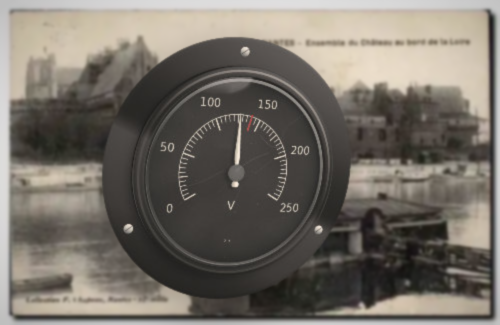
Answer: 125 V
